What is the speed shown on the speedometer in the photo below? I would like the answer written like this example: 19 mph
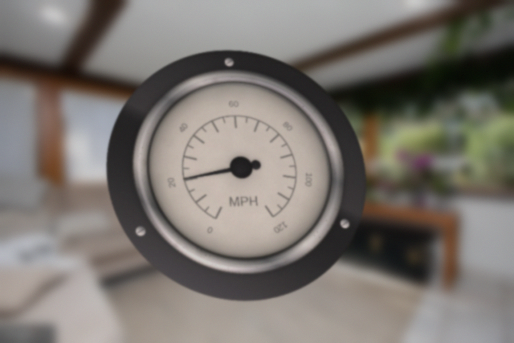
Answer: 20 mph
